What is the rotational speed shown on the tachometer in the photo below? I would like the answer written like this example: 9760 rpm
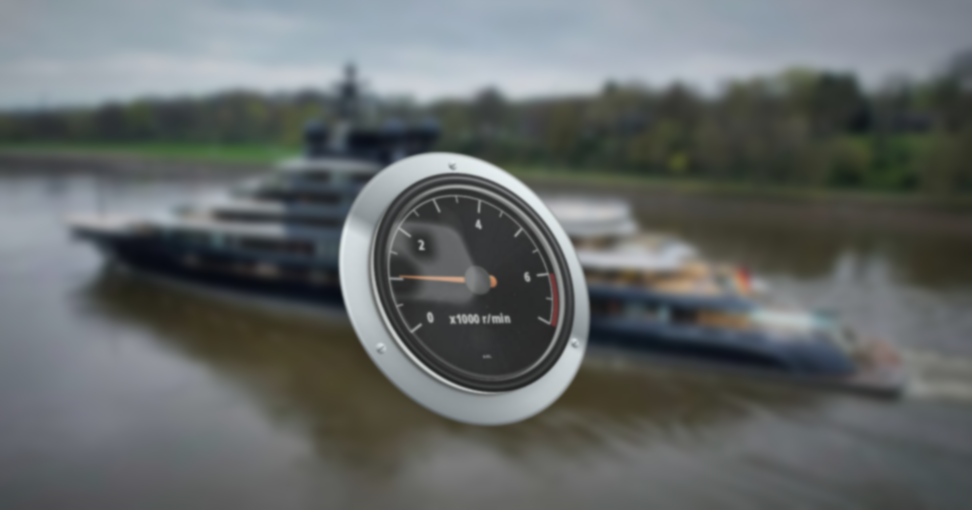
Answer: 1000 rpm
